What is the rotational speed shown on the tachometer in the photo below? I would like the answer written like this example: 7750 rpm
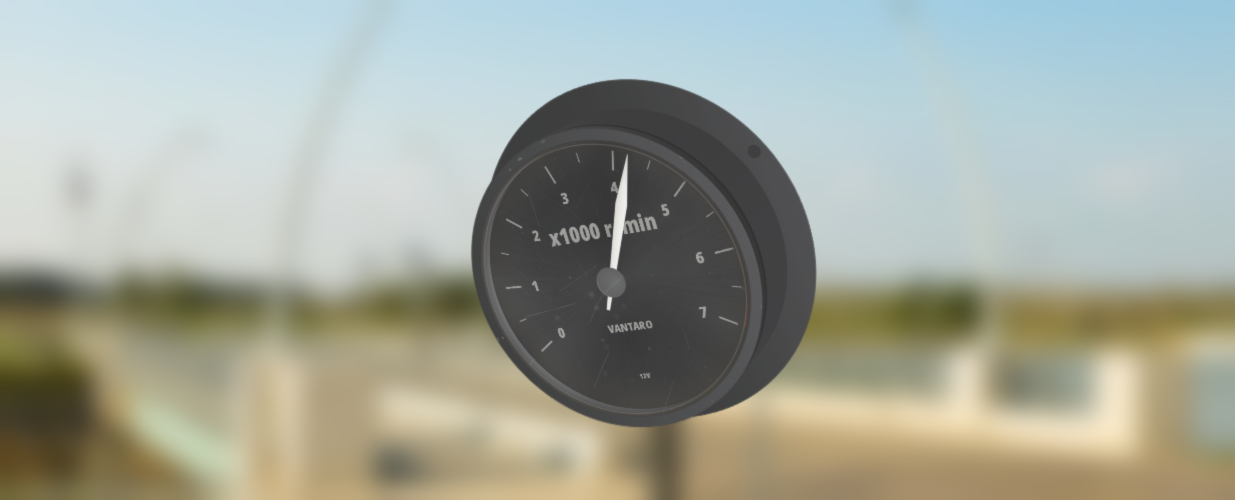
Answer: 4250 rpm
